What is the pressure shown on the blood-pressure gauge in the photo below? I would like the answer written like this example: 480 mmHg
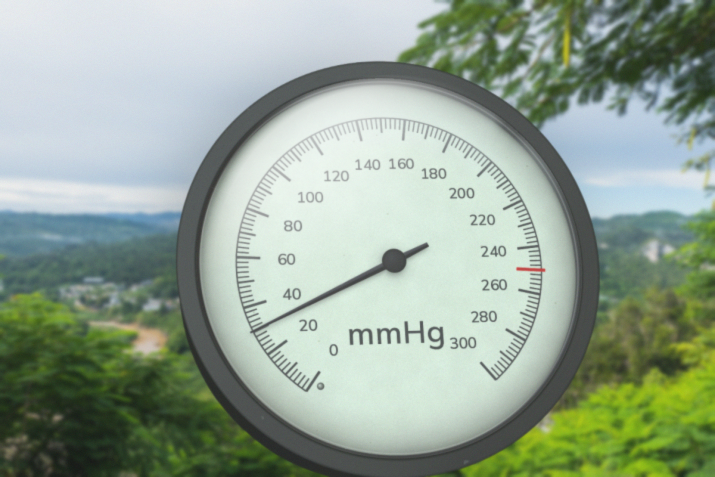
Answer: 30 mmHg
